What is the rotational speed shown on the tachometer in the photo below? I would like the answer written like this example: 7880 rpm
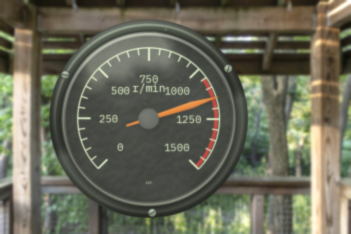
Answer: 1150 rpm
